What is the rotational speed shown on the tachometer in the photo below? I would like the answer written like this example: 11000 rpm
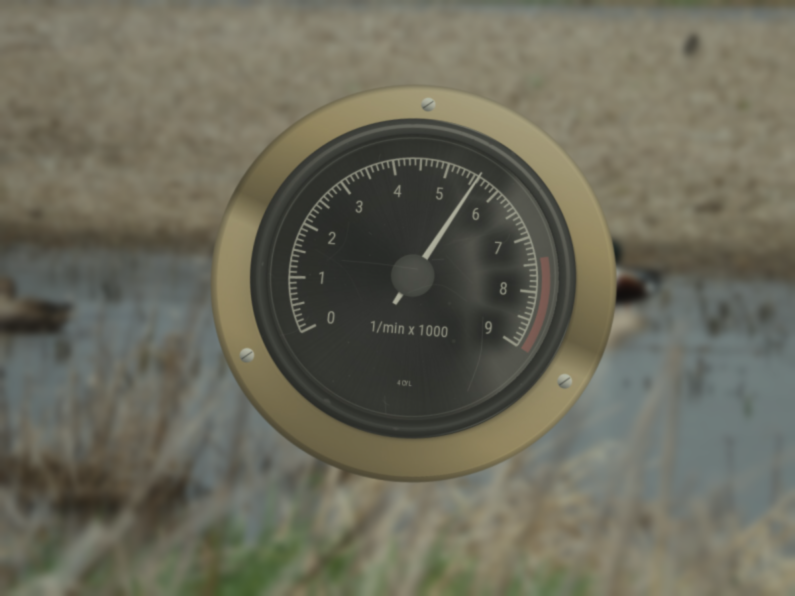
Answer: 5600 rpm
